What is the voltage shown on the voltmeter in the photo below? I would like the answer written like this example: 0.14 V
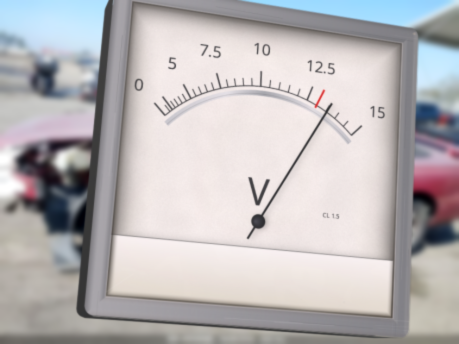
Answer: 13.5 V
